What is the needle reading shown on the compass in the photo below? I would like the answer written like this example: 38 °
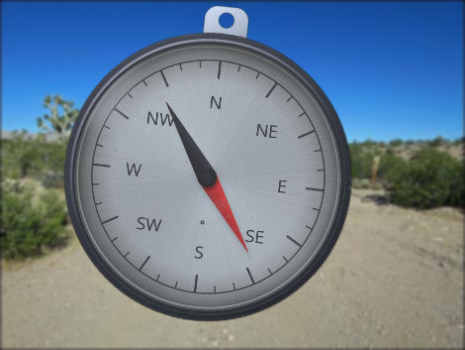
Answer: 145 °
